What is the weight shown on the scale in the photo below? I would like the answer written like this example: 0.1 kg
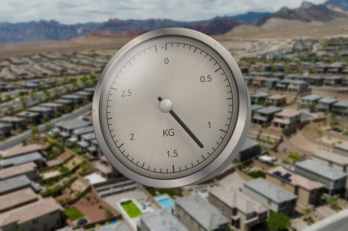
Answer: 1.2 kg
